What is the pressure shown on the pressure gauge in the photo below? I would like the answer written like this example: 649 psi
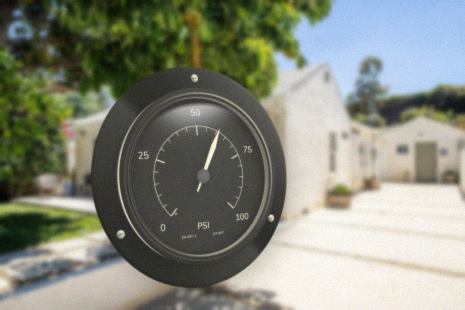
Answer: 60 psi
